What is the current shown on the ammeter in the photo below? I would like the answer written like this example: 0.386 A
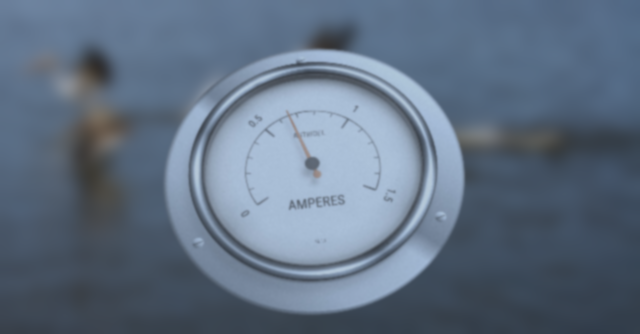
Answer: 0.65 A
